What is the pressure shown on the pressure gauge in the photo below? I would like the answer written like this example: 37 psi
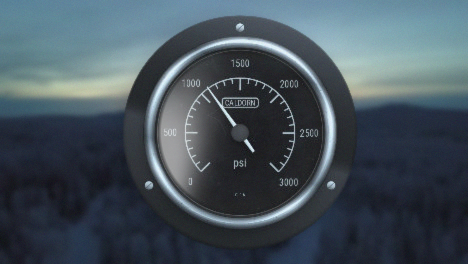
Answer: 1100 psi
